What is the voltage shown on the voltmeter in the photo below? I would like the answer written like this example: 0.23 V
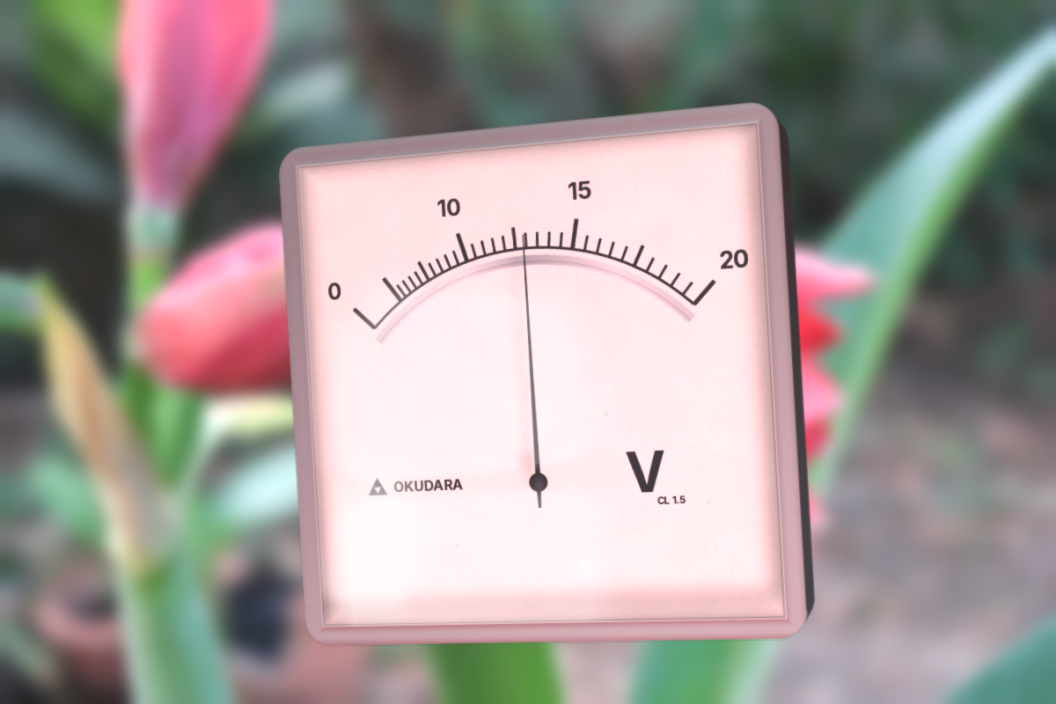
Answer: 13 V
